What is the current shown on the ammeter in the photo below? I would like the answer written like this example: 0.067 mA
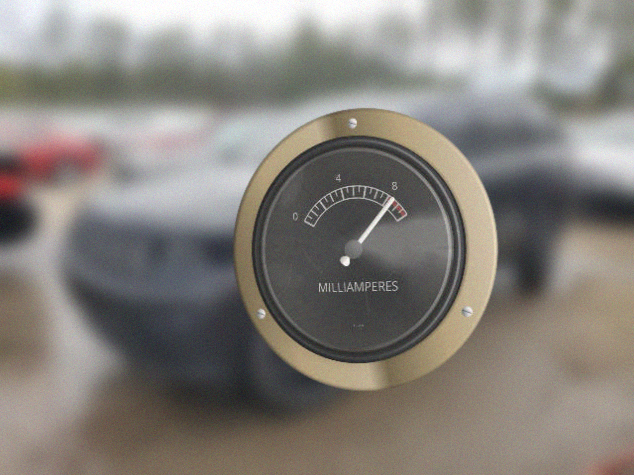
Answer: 8.5 mA
